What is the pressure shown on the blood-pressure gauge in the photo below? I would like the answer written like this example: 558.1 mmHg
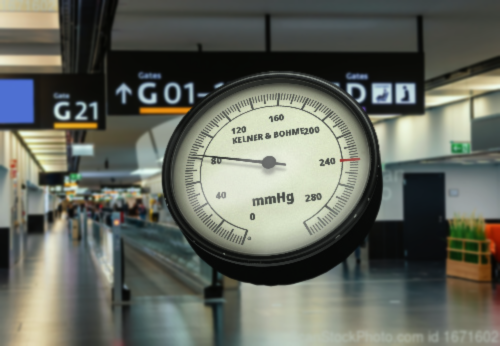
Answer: 80 mmHg
